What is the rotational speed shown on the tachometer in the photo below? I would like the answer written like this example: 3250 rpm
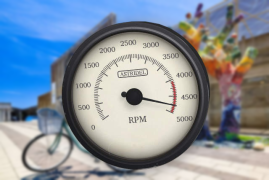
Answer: 4750 rpm
